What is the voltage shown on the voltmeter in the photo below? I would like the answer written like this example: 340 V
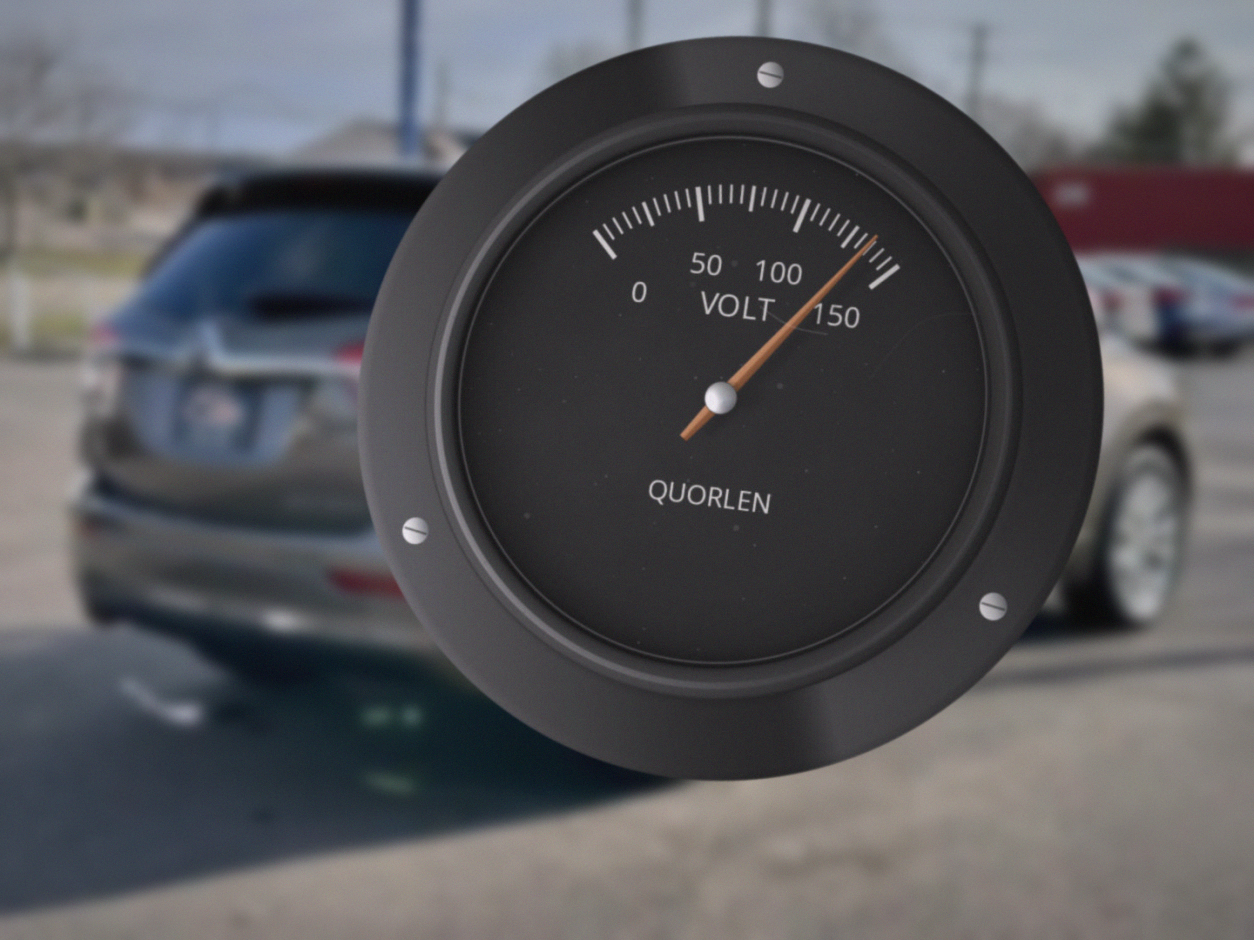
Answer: 135 V
